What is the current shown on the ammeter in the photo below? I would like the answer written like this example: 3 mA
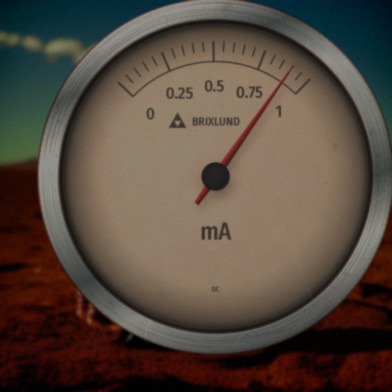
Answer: 0.9 mA
